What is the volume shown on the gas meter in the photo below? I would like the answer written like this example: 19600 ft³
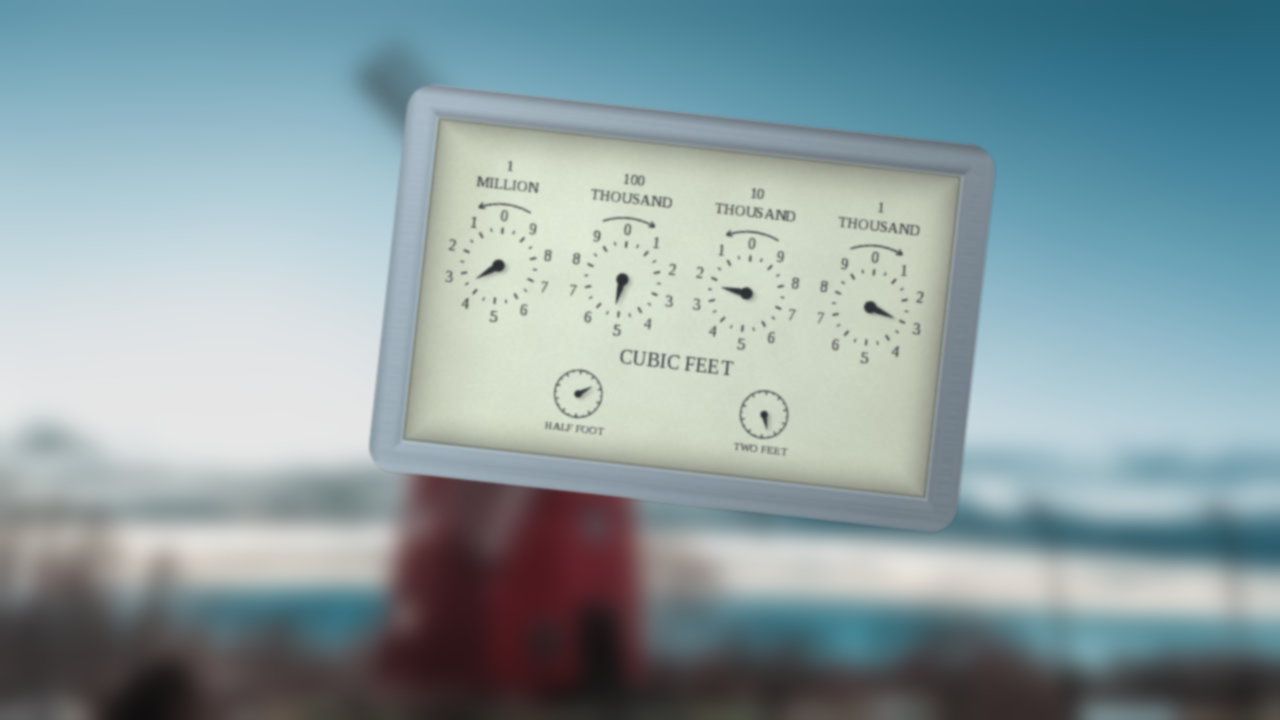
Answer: 352300 ft³
